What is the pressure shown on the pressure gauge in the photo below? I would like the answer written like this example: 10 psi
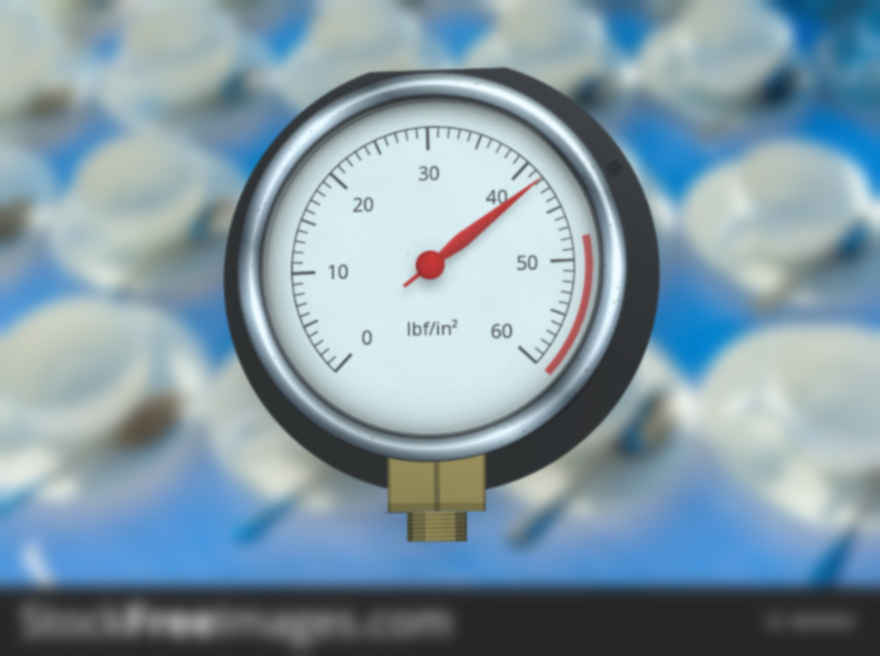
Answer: 42 psi
